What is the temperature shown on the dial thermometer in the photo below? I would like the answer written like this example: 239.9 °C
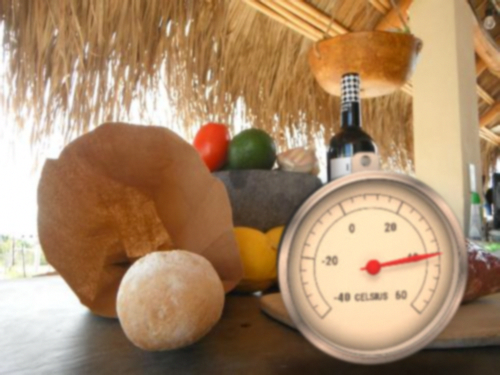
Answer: 40 °C
